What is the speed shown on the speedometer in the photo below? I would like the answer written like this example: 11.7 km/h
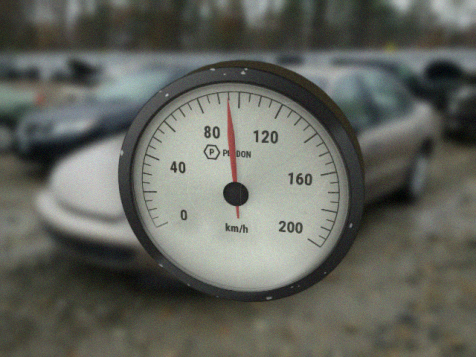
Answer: 95 km/h
